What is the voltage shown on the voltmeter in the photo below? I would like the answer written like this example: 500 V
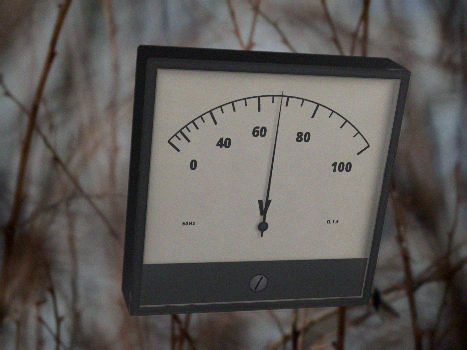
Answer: 67.5 V
